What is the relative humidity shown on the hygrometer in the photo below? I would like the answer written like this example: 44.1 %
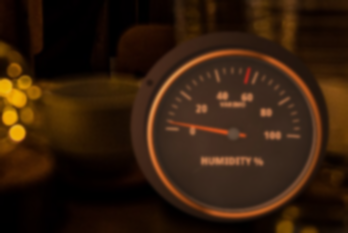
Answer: 4 %
